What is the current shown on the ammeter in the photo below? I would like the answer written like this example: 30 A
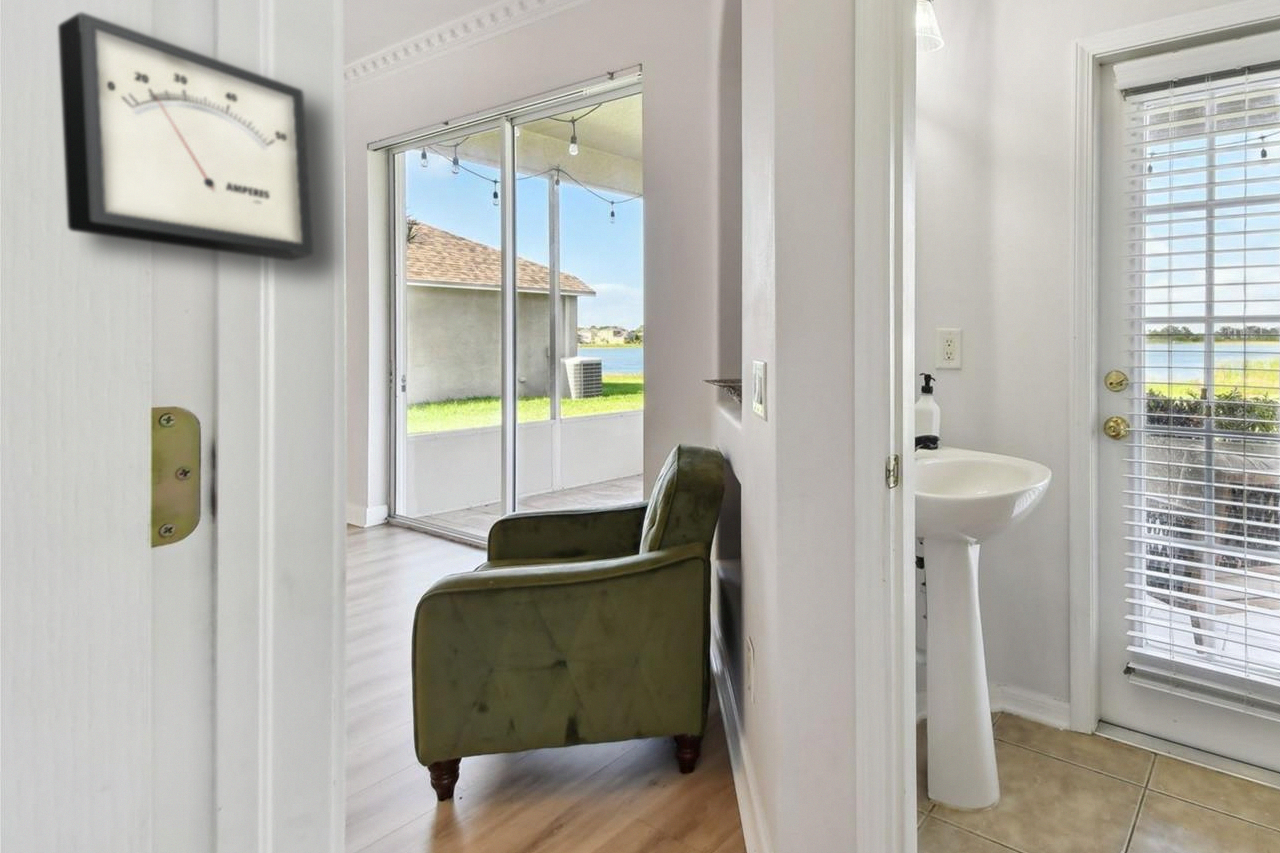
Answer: 20 A
